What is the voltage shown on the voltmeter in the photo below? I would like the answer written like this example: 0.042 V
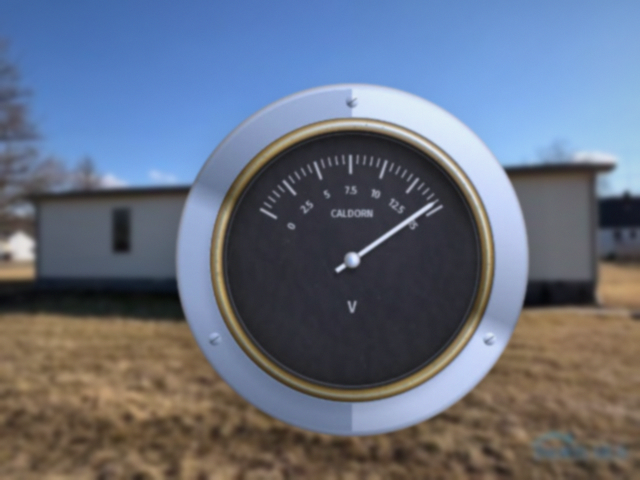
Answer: 14.5 V
